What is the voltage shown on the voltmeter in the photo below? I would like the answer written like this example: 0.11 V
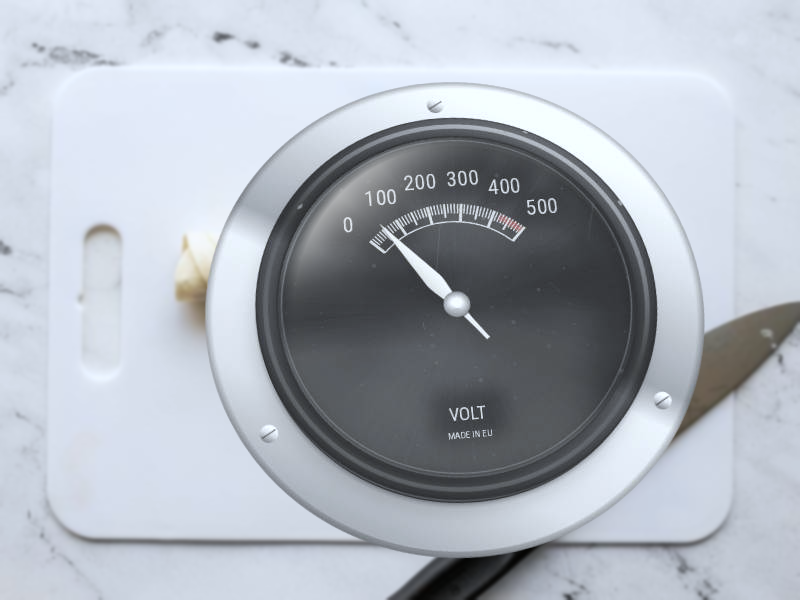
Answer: 50 V
